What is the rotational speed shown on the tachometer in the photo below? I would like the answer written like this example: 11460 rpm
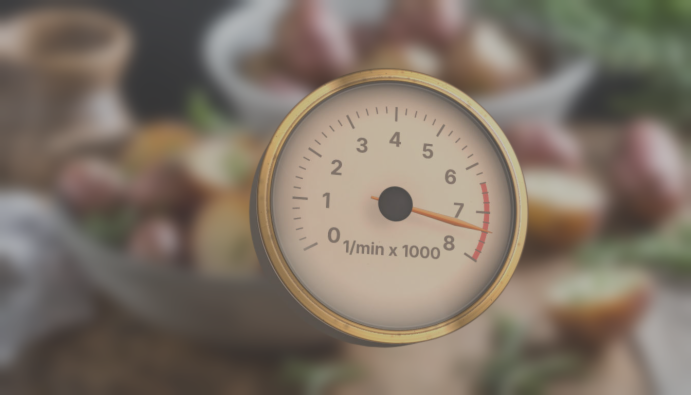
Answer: 7400 rpm
